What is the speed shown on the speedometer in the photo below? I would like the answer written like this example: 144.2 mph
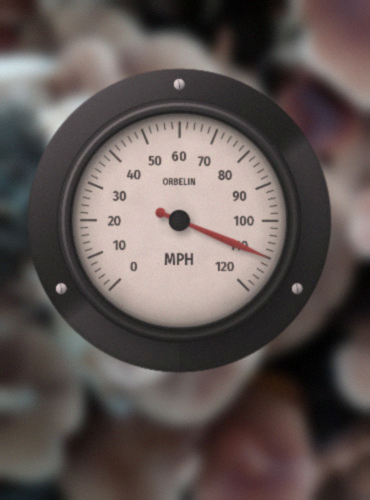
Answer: 110 mph
